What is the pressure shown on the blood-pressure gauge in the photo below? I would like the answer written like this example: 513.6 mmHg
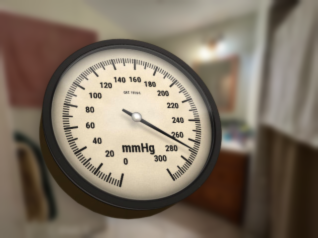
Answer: 270 mmHg
